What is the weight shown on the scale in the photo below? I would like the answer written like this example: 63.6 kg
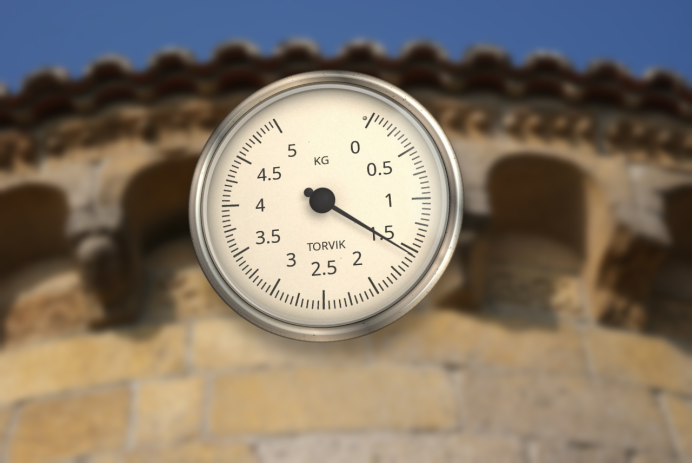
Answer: 1.55 kg
